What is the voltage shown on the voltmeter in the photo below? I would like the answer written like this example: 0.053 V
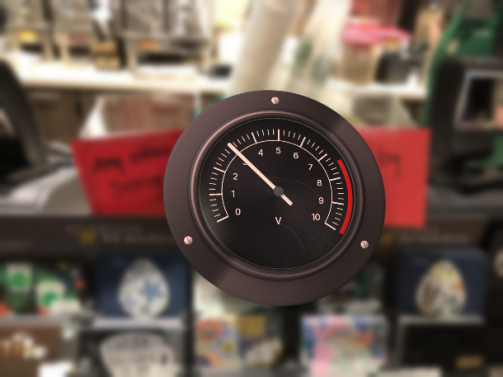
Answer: 3 V
